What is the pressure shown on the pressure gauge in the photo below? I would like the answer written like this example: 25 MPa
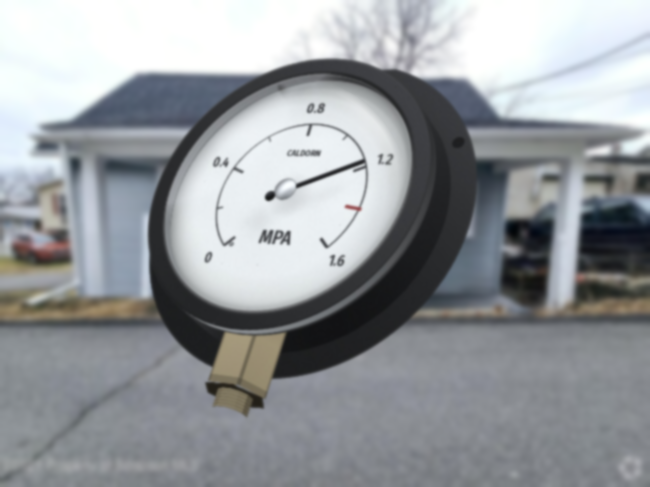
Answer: 1.2 MPa
